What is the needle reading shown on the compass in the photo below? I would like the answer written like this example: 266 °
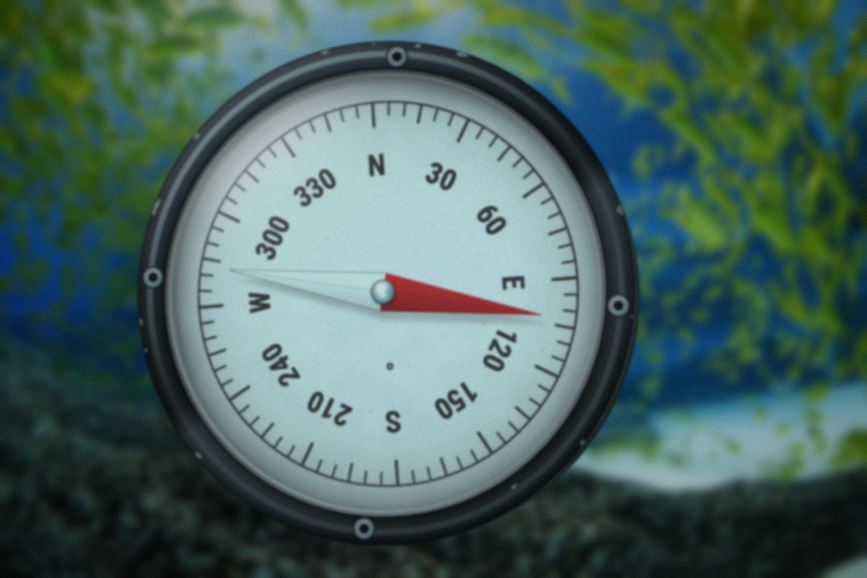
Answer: 102.5 °
